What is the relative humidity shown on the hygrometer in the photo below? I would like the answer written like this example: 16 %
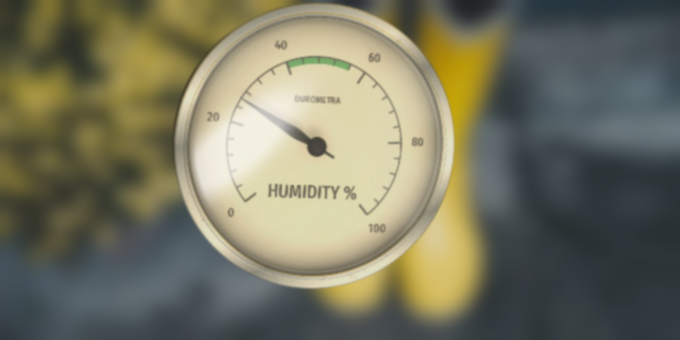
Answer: 26 %
